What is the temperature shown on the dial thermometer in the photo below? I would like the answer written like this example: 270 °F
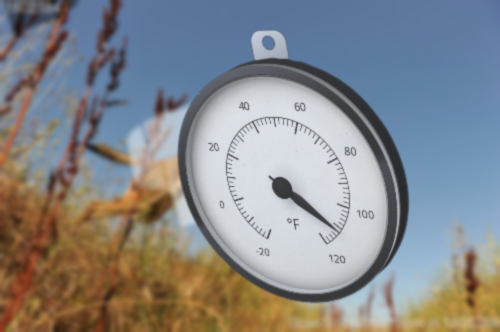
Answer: 110 °F
